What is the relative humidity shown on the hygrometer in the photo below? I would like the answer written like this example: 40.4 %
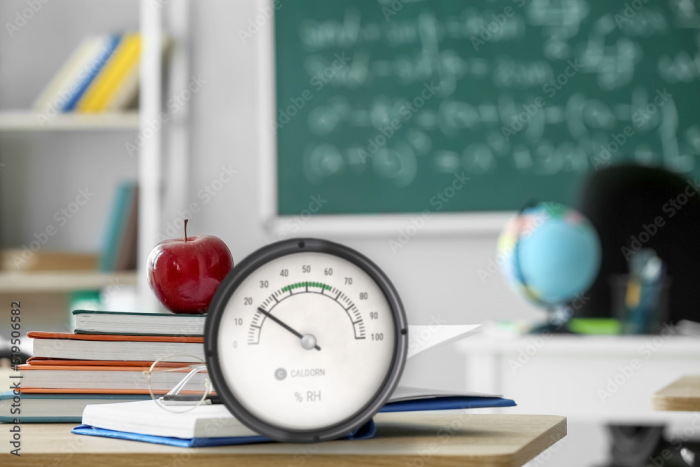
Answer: 20 %
